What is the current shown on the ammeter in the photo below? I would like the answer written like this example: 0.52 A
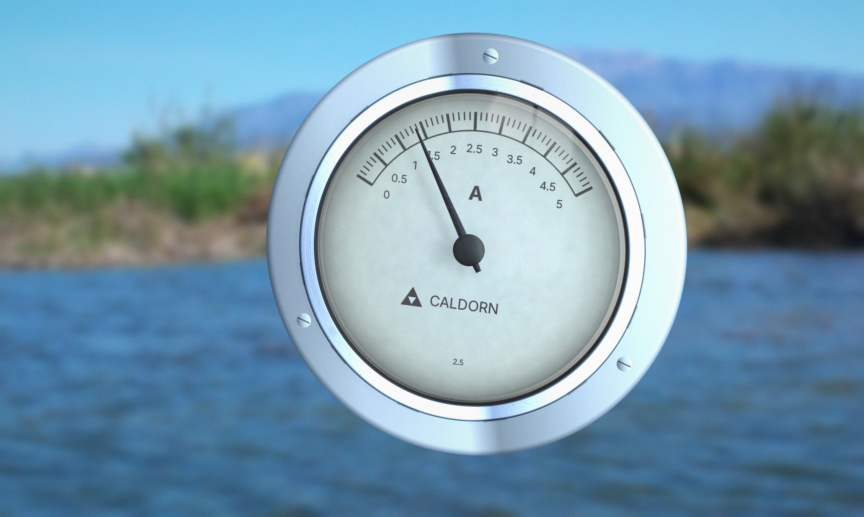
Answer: 1.4 A
